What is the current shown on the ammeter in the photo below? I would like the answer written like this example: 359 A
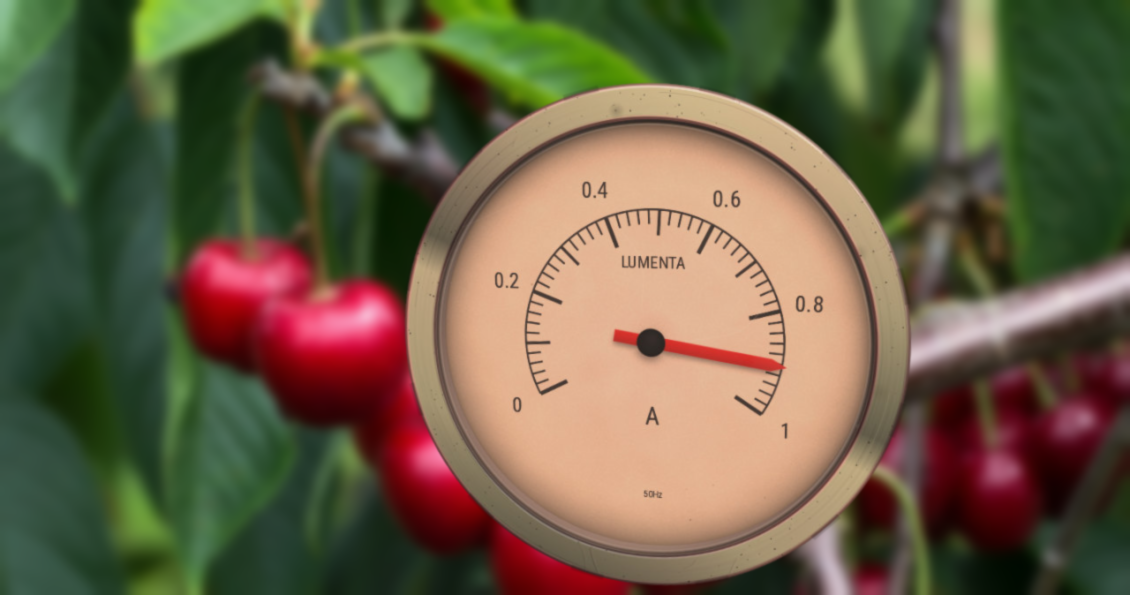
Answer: 0.9 A
